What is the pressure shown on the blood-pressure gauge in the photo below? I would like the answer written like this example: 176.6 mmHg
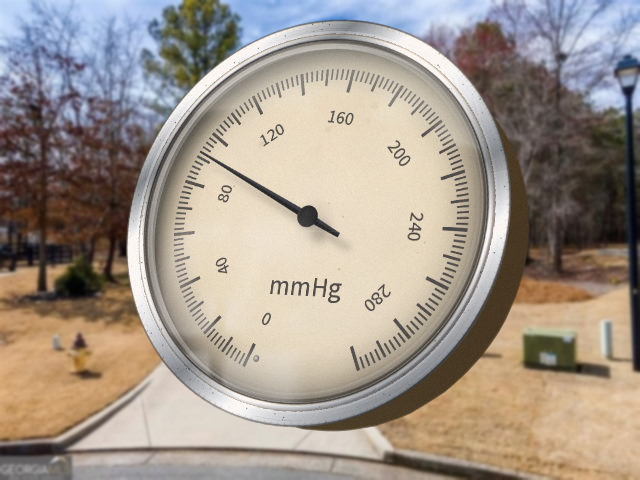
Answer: 92 mmHg
